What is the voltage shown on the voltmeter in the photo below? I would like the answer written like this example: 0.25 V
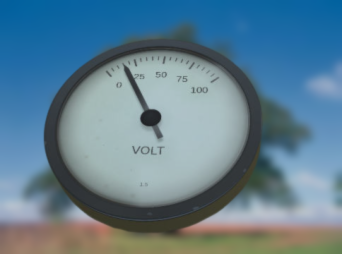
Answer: 15 V
